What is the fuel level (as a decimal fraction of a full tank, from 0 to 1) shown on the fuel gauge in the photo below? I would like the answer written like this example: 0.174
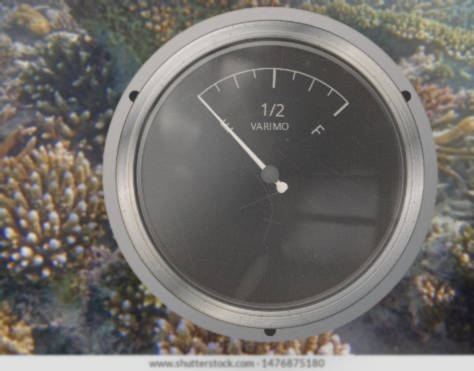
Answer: 0
